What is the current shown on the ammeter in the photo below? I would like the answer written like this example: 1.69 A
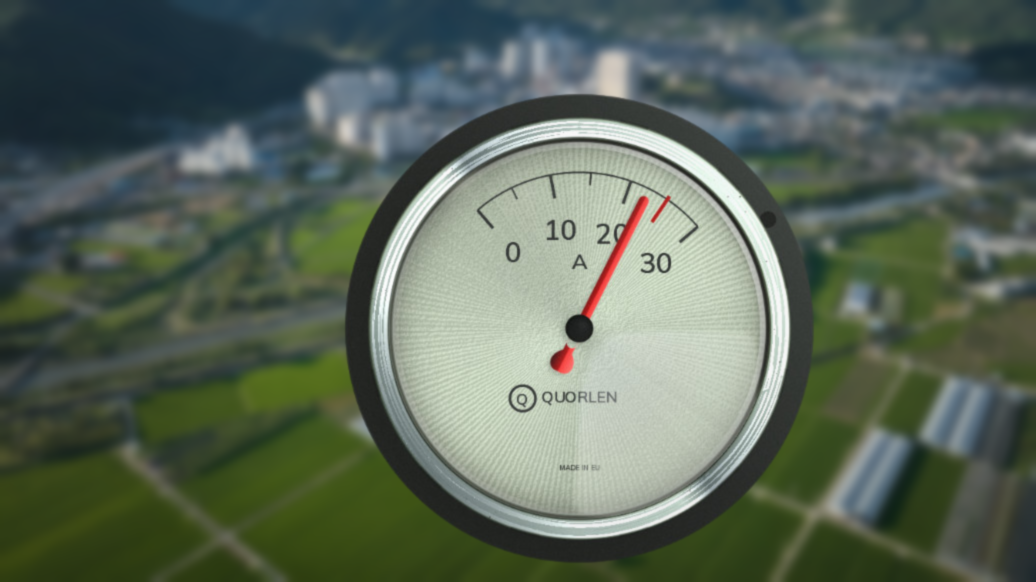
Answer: 22.5 A
